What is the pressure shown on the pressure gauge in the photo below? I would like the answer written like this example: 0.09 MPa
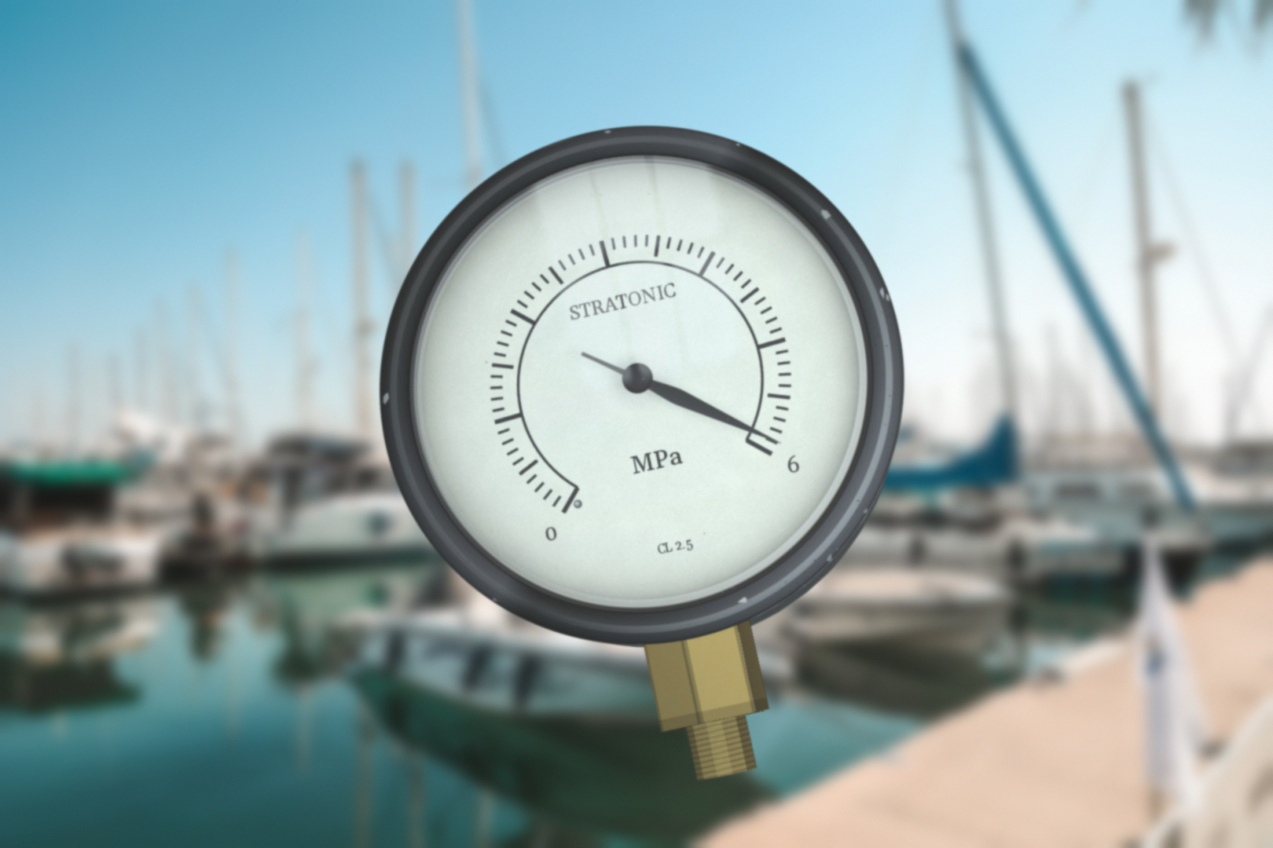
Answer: 5.9 MPa
